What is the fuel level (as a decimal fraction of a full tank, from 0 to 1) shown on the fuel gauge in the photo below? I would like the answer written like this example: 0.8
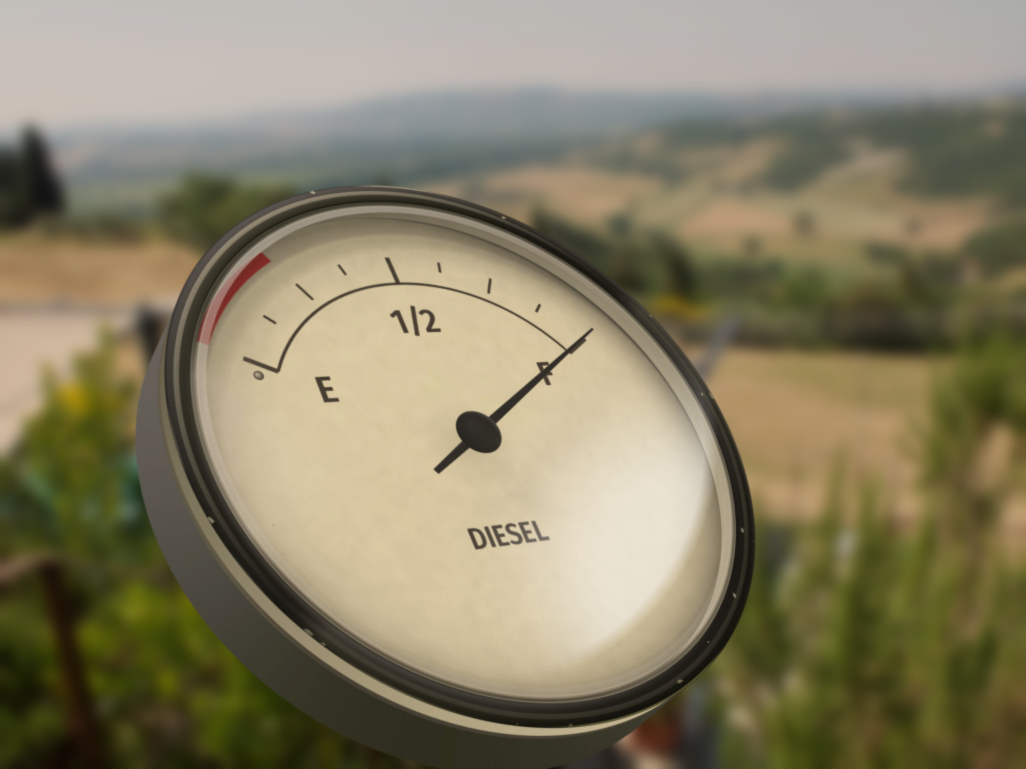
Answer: 1
